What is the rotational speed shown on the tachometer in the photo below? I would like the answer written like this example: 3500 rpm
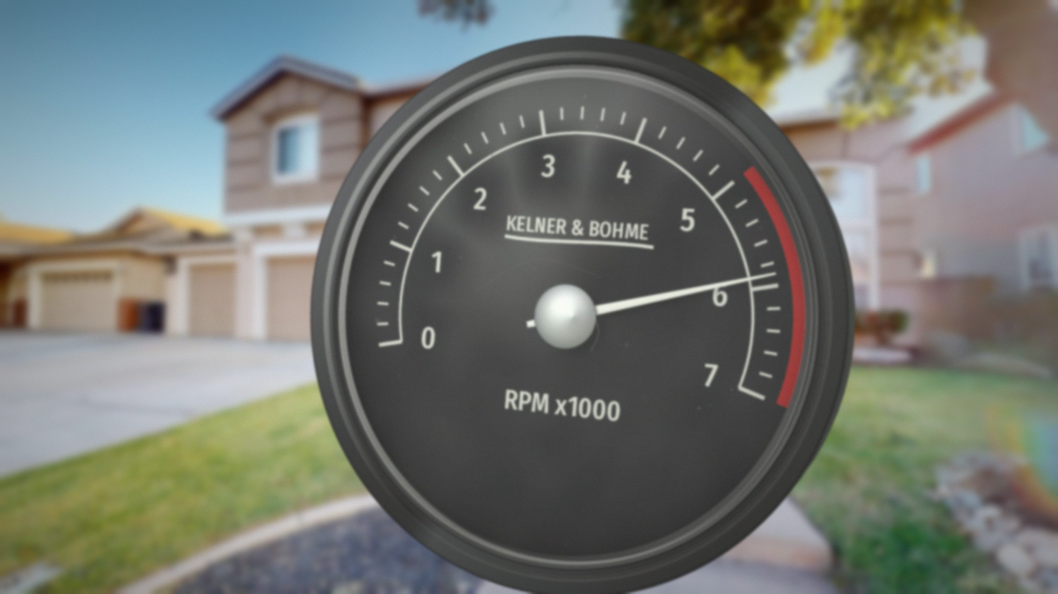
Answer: 5900 rpm
